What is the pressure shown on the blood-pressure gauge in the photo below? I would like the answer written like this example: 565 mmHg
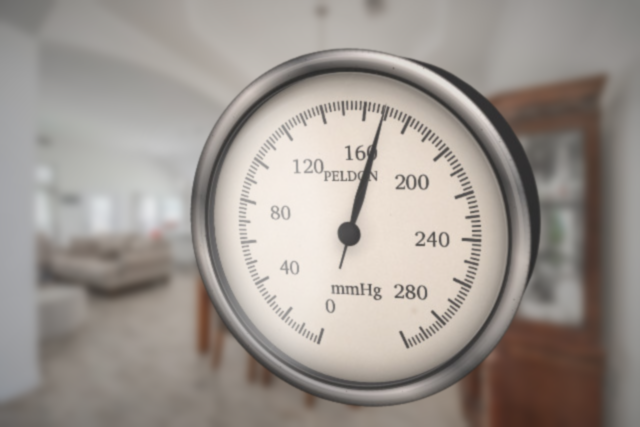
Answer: 170 mmHg
